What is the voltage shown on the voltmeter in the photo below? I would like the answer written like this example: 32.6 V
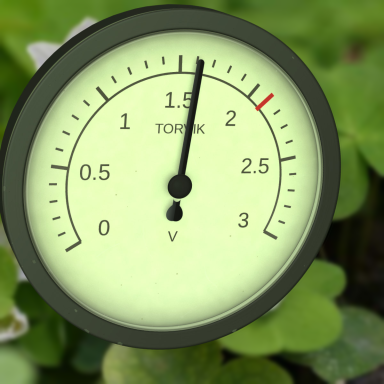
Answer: 1.6 V
